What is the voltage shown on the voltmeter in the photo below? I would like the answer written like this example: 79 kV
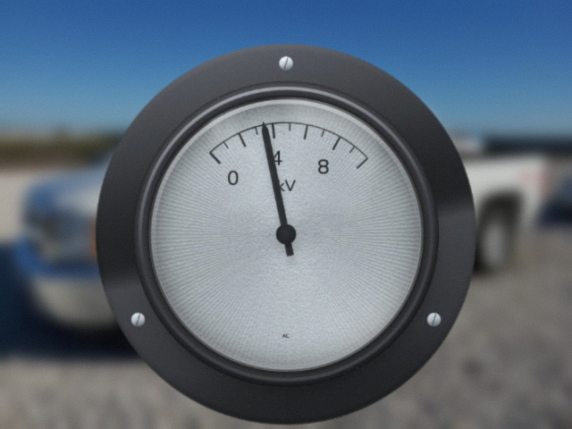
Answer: 3.5 kV
